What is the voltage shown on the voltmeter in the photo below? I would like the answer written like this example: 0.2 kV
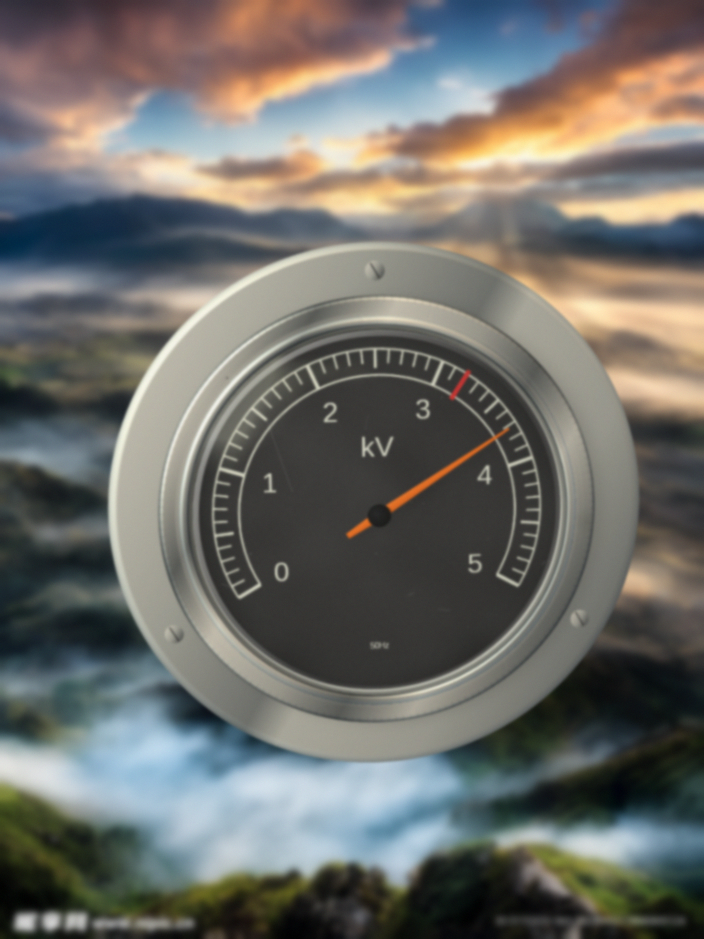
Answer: 3.7 kV
